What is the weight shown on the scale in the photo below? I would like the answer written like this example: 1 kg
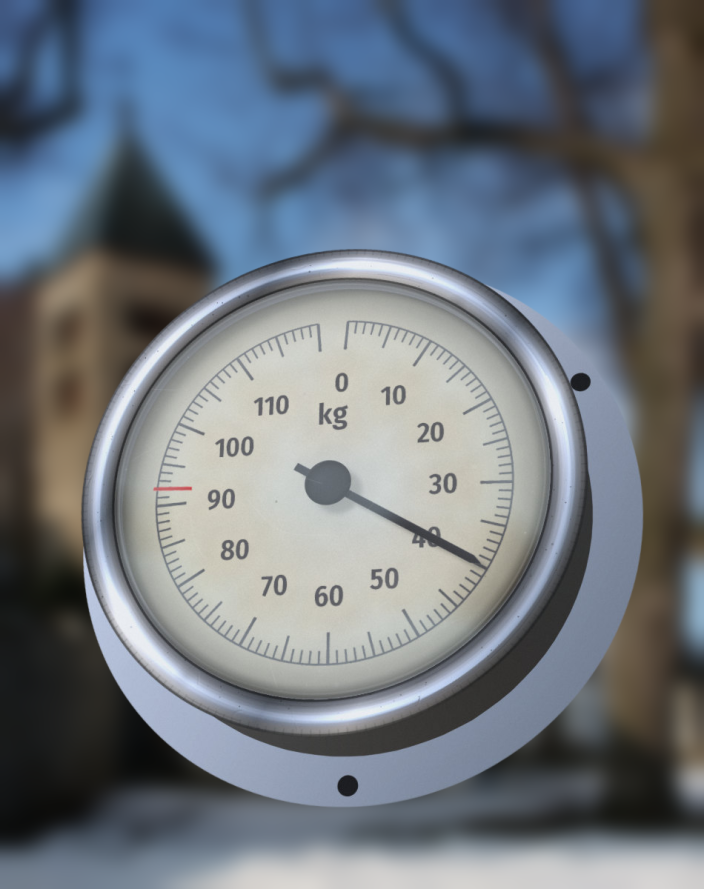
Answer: 40 kg
